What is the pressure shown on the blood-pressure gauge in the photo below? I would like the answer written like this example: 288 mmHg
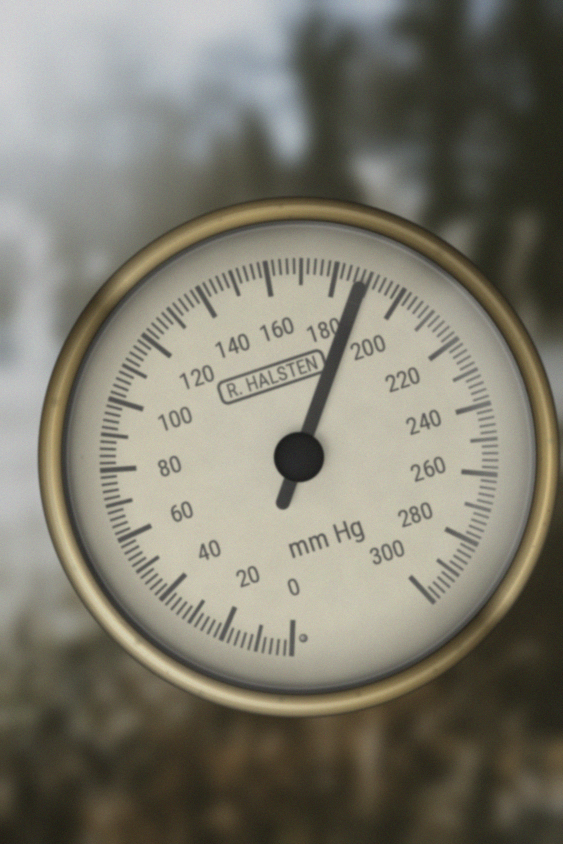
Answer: 188 mmHg
